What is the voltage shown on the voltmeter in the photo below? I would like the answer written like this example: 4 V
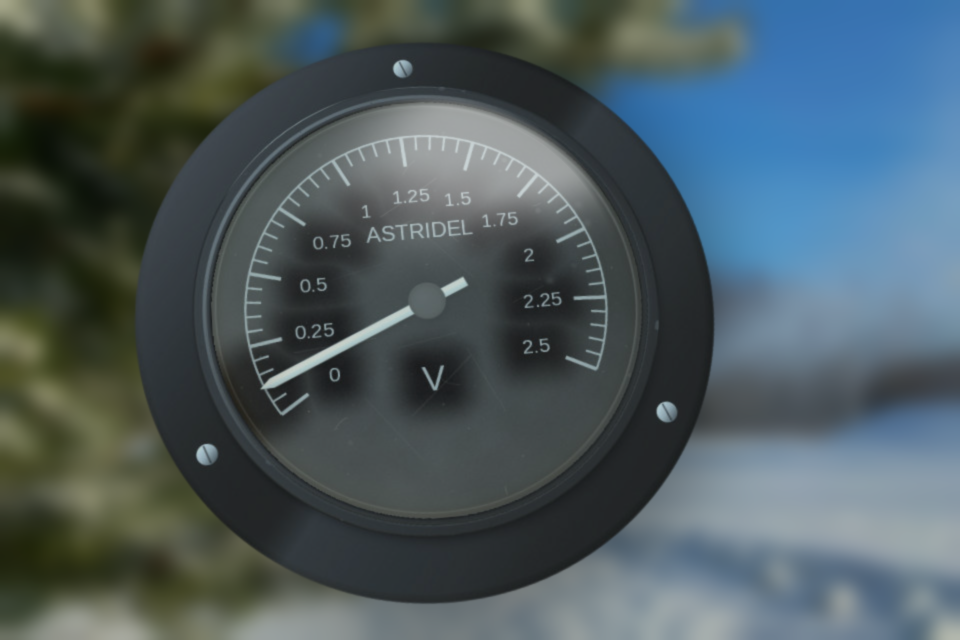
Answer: 0.1 V
